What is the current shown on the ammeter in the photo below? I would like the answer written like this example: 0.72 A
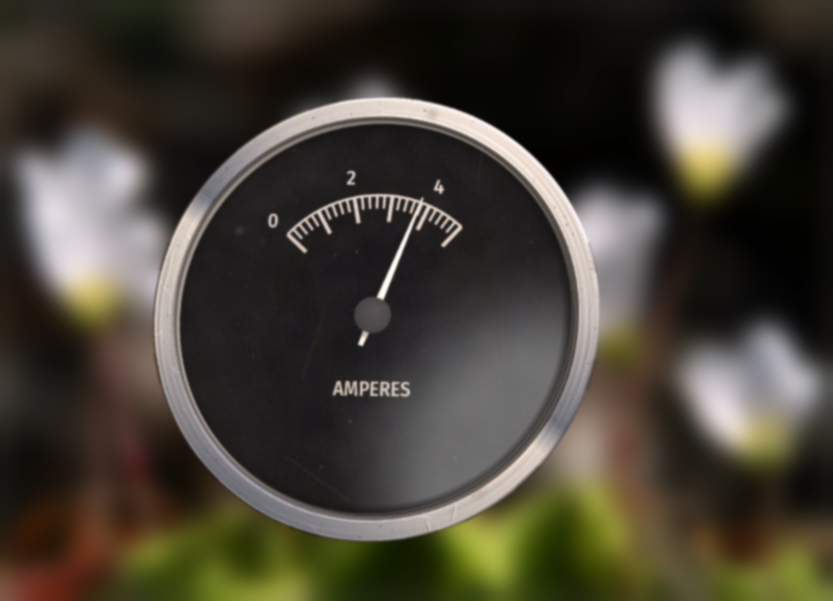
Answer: 3.8 A
